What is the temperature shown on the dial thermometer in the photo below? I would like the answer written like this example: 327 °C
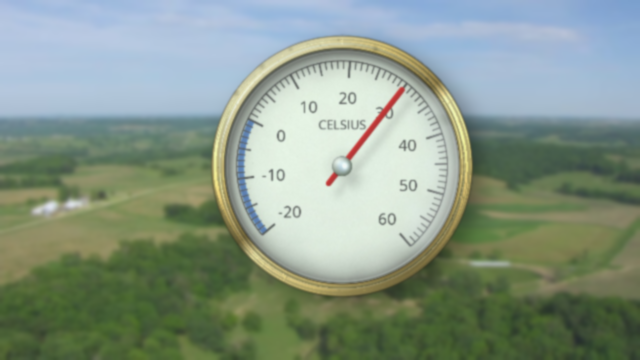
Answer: 30 °C
